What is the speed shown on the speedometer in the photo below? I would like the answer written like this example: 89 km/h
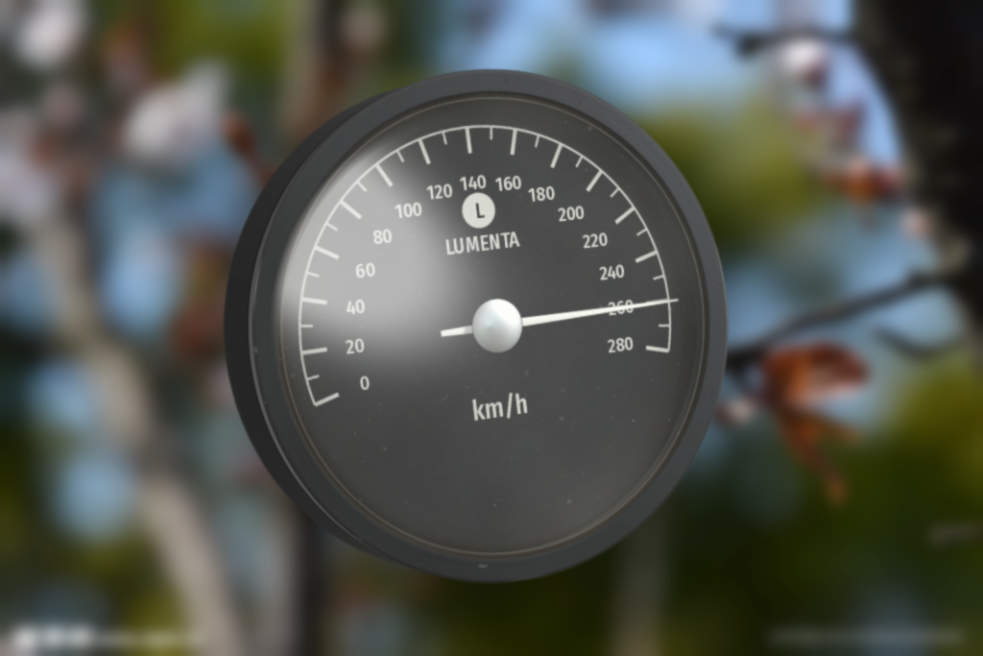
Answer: 260 km/h
